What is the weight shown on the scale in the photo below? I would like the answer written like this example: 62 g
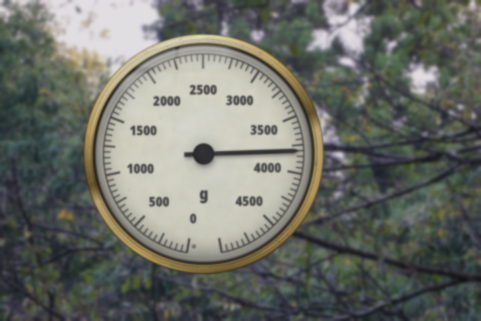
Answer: 3800 g
